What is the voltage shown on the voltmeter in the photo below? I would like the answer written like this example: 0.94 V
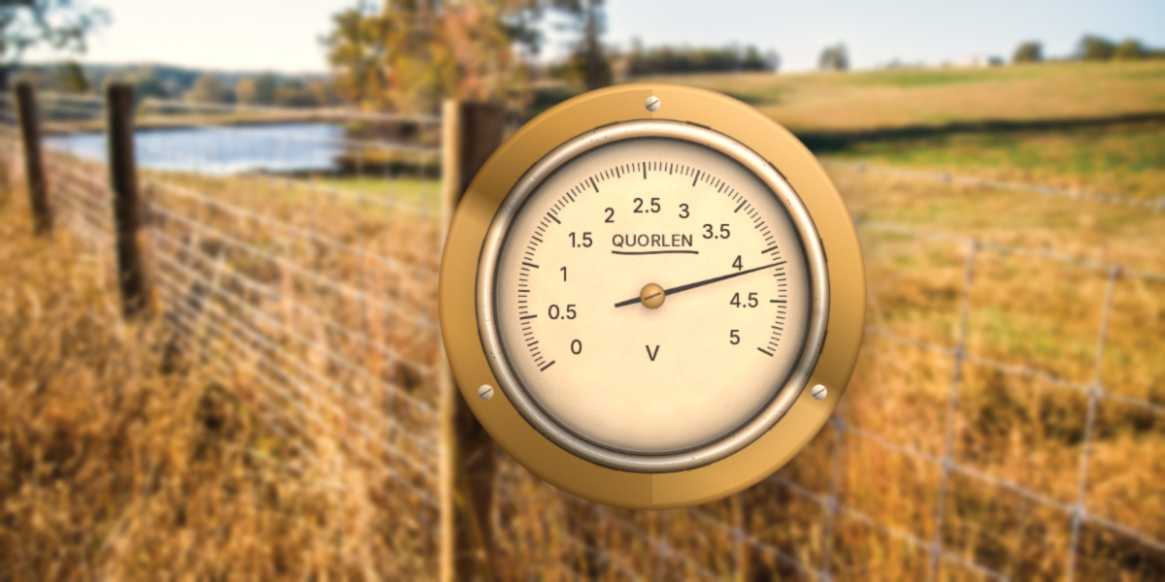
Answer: 4.15 V
